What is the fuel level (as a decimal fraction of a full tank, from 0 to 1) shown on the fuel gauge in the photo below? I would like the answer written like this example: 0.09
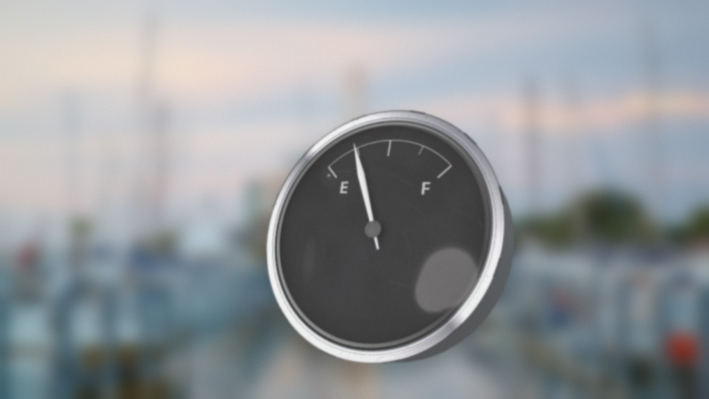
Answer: 0.25
